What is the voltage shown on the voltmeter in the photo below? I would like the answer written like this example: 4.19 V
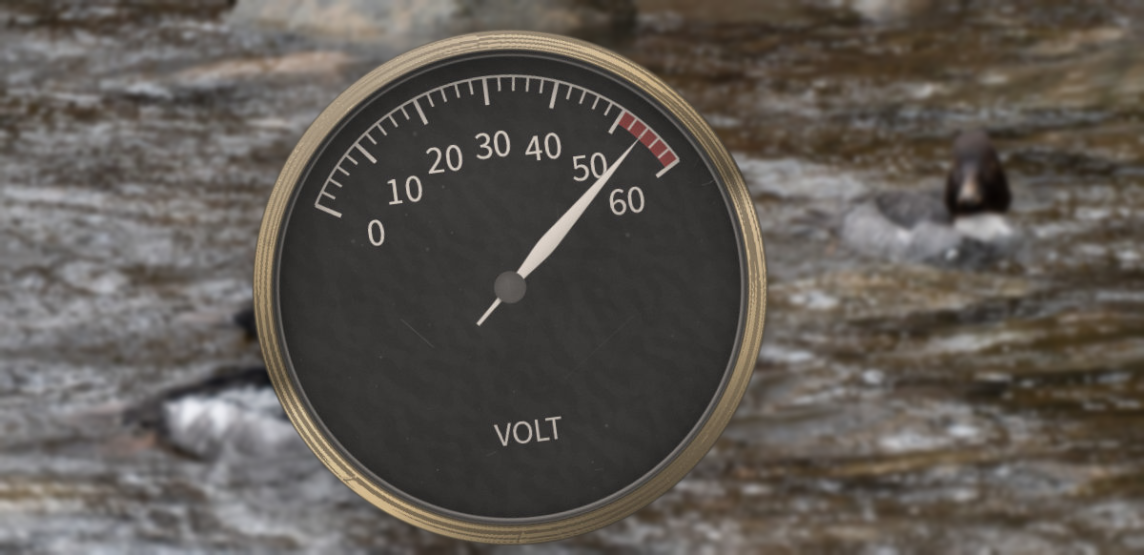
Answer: 54 V
